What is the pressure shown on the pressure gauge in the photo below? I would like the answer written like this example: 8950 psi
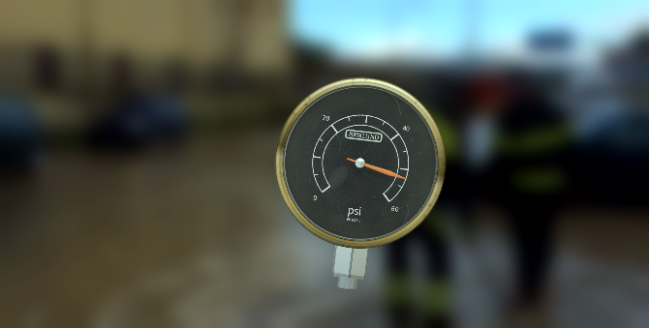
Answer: 52.5 psi
